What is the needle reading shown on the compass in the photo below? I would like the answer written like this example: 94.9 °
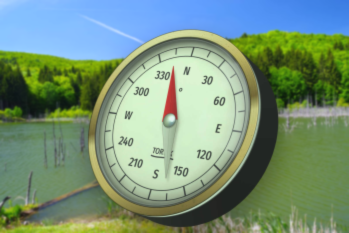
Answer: 345 °
